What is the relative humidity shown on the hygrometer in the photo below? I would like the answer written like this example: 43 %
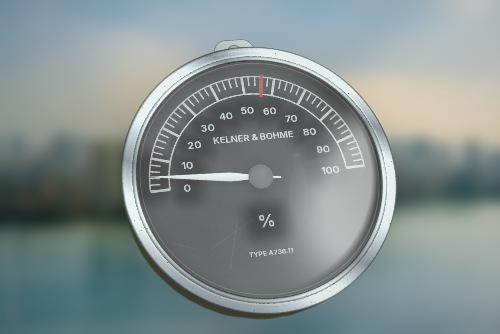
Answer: 4 %
